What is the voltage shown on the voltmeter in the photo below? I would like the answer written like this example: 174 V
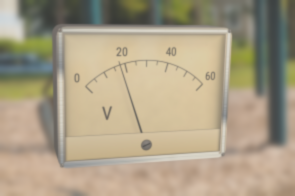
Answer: 17.5 V
